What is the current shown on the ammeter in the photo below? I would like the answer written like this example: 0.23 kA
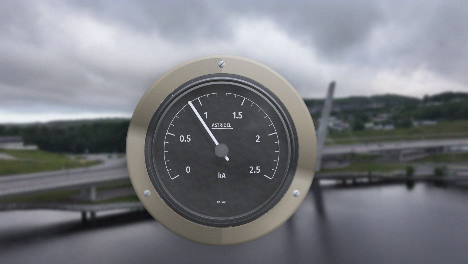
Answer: 0.9 kA
